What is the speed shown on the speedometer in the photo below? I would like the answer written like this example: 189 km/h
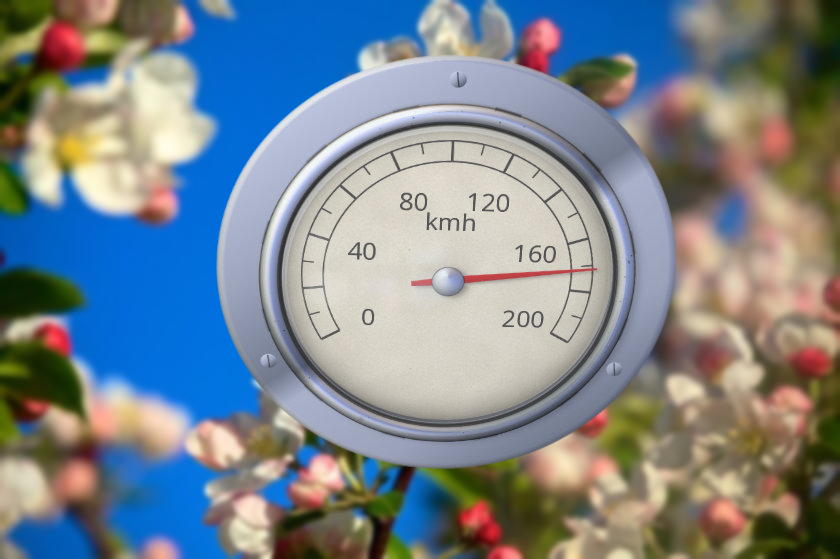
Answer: 170 km/h
